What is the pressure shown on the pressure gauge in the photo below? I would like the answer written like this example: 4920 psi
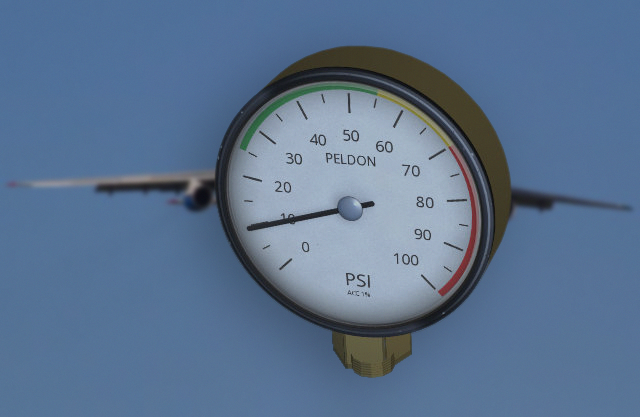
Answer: 10 psi
